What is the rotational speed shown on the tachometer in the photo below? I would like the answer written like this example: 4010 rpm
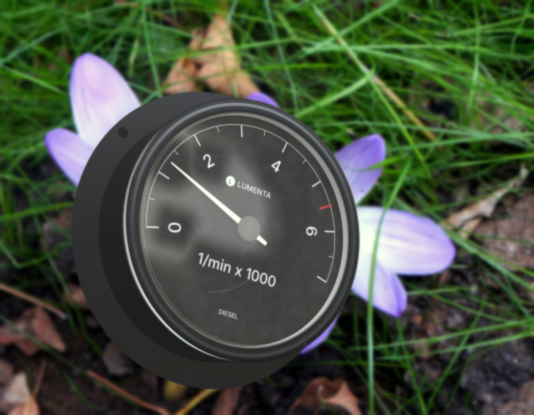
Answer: 1250 rpm
